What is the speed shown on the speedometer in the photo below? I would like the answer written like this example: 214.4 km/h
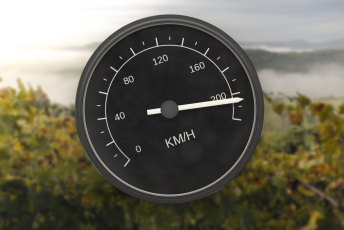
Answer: 205 km/h
